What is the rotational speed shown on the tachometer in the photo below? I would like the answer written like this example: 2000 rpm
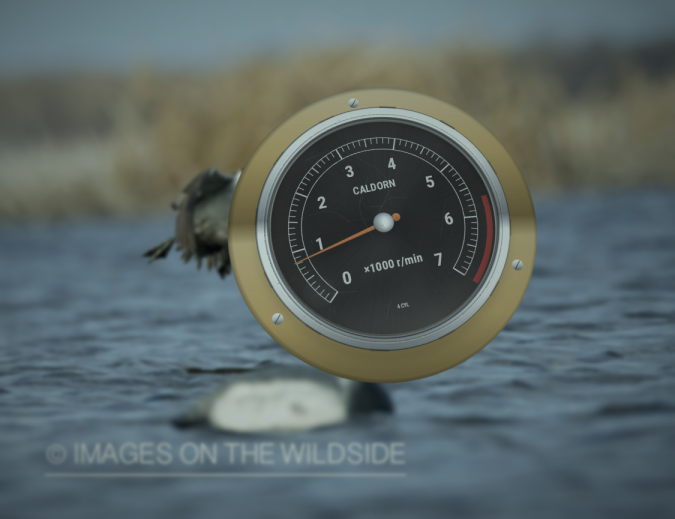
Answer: 800 rpm
